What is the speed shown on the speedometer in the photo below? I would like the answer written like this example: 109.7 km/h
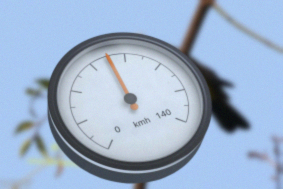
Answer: 70 km/h
